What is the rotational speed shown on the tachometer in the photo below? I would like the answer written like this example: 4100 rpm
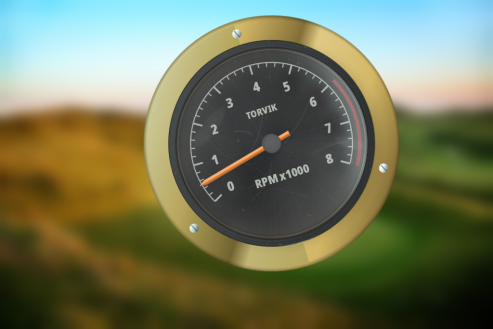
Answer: 500 rpm
